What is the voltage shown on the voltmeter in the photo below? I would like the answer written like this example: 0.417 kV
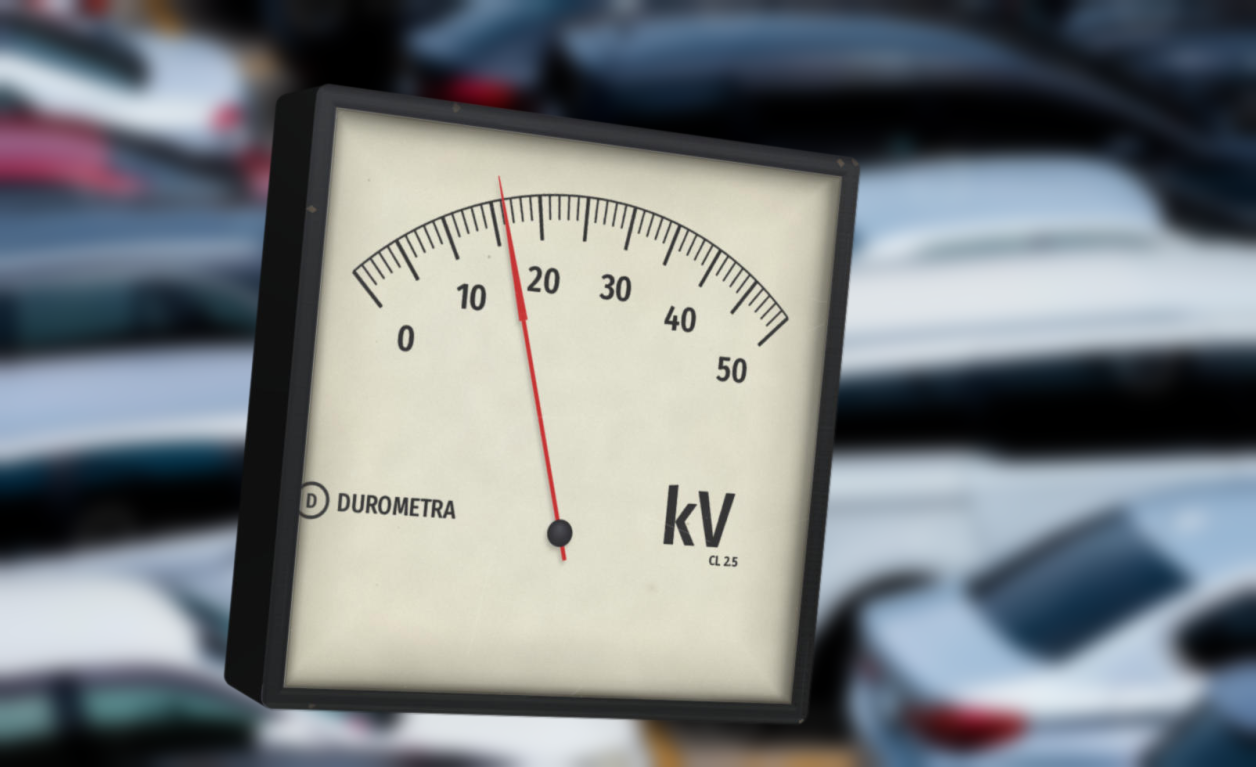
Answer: 16 kV
